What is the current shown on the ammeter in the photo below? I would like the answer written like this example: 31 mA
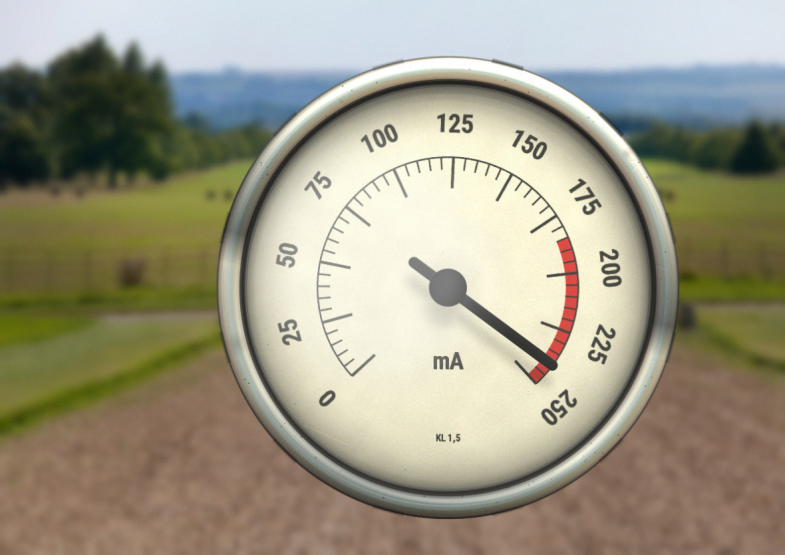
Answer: 240 mA
